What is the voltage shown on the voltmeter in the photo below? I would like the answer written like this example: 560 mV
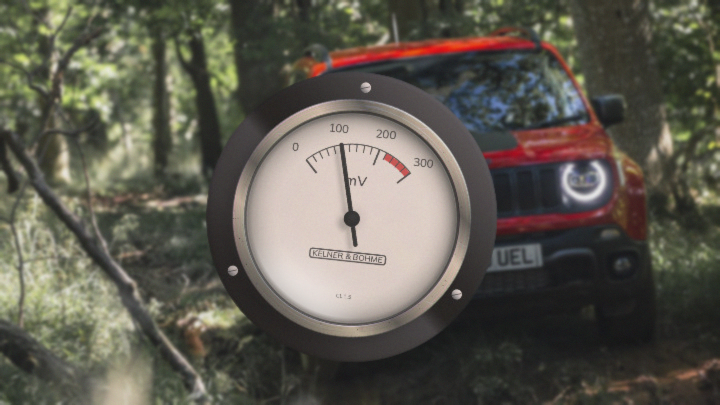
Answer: 100 mV
